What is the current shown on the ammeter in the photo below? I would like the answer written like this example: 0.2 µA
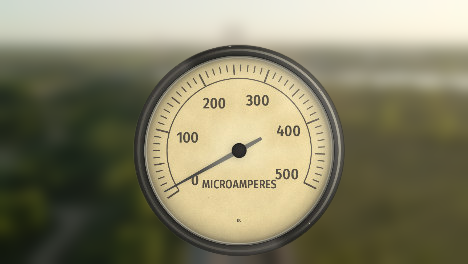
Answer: 10 µA
